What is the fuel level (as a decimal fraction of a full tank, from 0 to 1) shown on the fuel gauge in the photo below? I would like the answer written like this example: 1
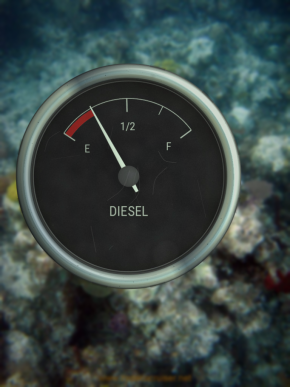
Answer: 0.25
